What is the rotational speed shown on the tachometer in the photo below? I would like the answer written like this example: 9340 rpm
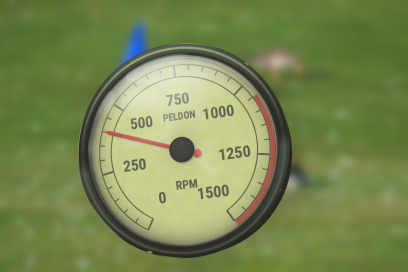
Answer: 400 rpm
